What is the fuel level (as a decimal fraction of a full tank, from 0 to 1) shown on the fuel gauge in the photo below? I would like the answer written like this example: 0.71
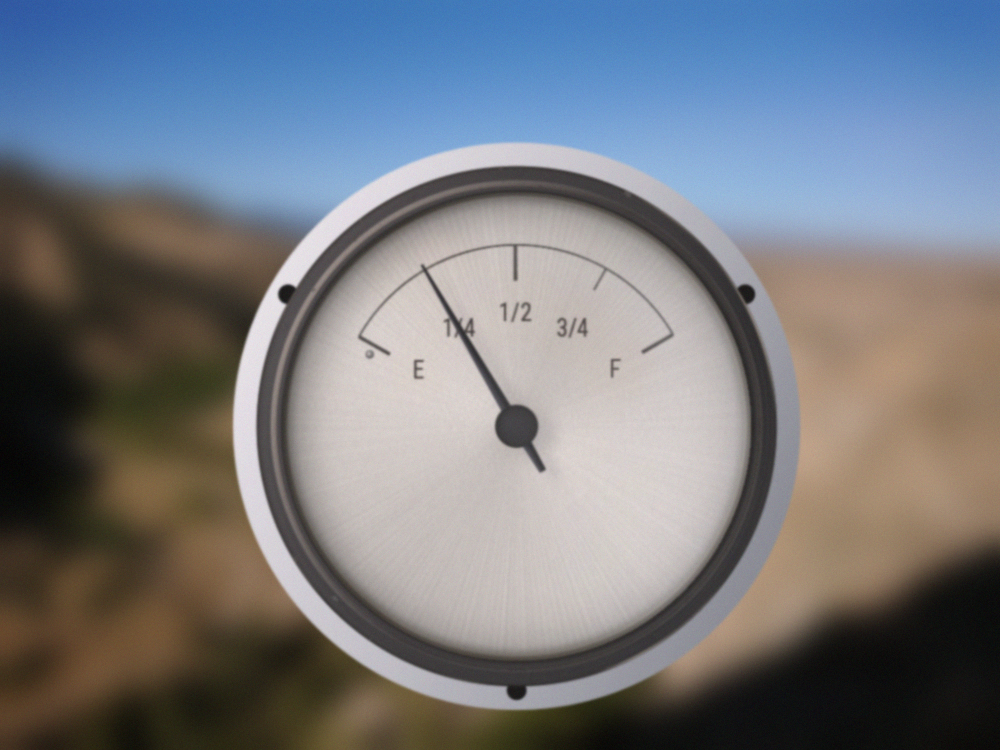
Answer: 0.25
